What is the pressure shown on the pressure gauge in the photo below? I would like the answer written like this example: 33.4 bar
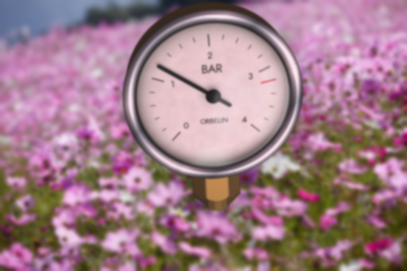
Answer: 1.2 bar
